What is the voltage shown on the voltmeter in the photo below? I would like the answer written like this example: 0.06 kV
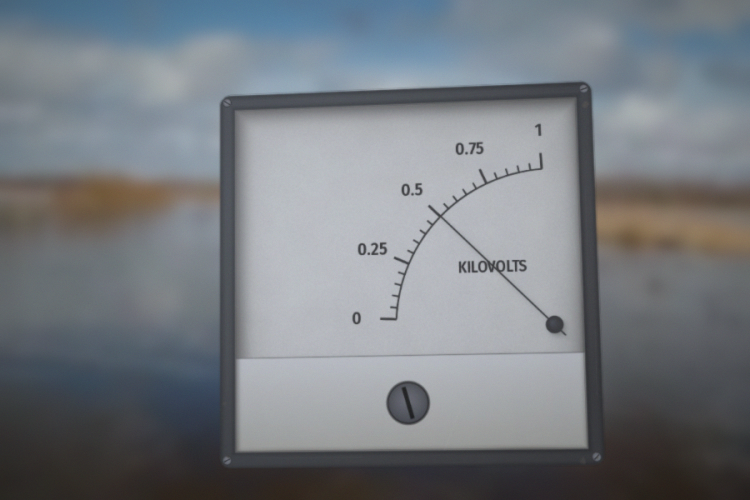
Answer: 0.5 kV
